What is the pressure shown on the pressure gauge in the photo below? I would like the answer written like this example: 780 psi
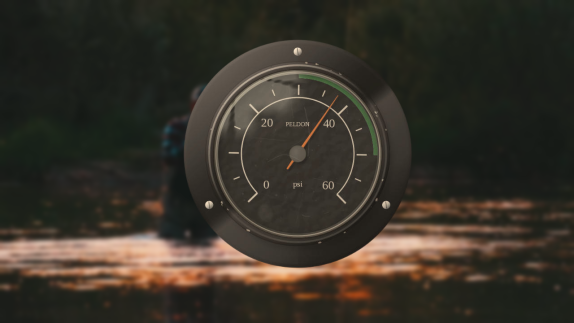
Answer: 37.5 psi
